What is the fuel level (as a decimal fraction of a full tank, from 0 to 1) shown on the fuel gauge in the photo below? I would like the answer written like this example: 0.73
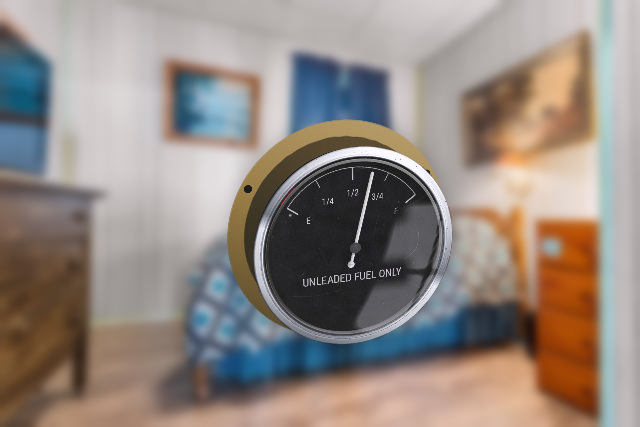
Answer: 0.625
